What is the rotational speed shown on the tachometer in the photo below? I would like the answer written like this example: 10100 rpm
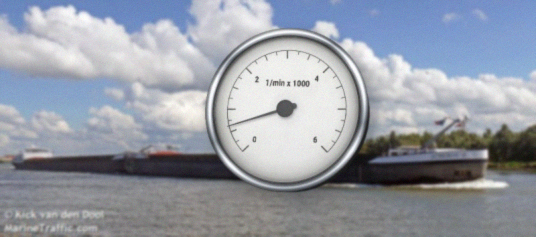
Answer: 625 rpm
